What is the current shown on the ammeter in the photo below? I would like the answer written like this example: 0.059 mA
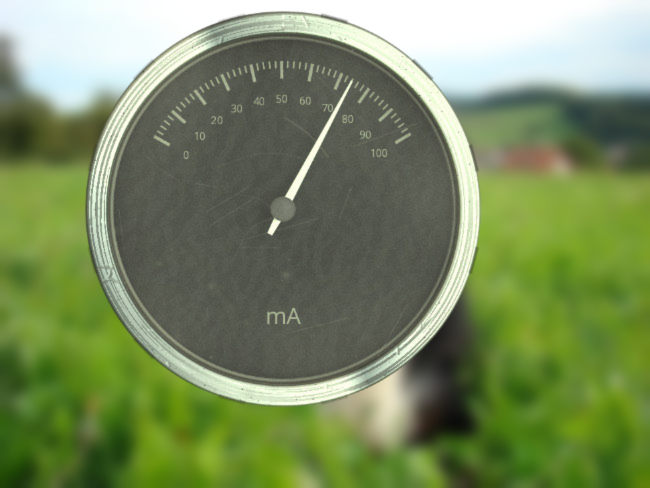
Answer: 74 mA
